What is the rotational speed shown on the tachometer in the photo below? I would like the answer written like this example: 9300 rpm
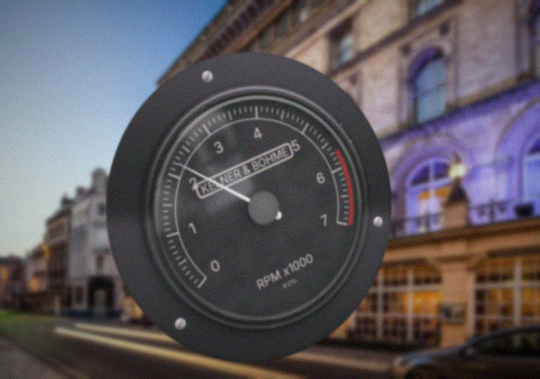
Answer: 2200 rpm
